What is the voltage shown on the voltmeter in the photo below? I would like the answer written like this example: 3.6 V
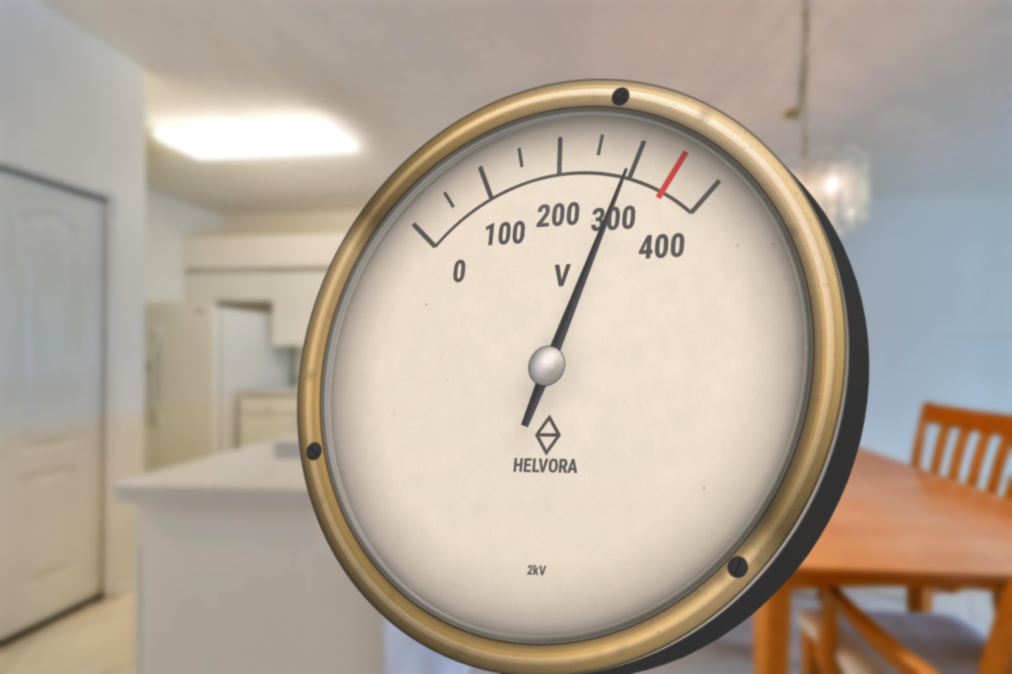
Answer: 300 V
